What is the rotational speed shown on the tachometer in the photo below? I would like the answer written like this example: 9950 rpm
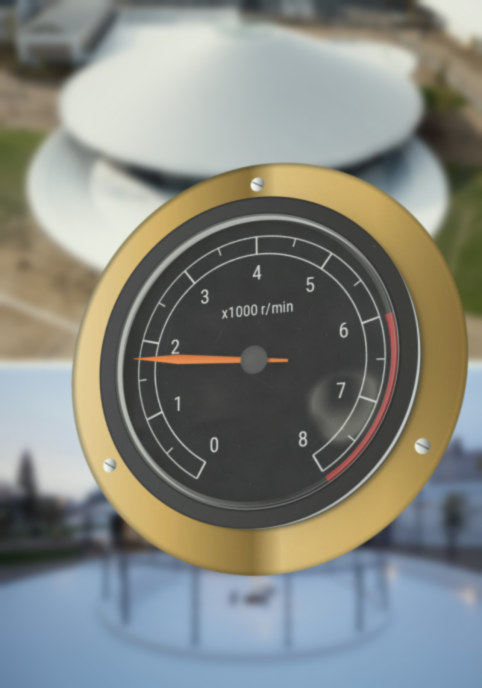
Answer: 1750 rpm
